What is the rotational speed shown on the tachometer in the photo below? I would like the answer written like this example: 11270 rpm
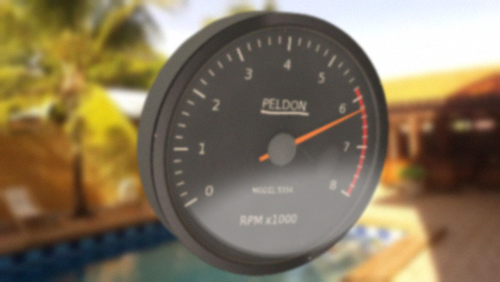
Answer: 6200 rpm
